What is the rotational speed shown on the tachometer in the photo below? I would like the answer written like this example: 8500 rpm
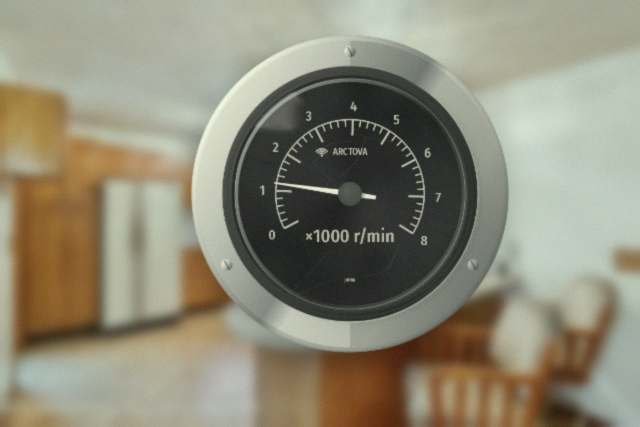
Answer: 1200 rpm
